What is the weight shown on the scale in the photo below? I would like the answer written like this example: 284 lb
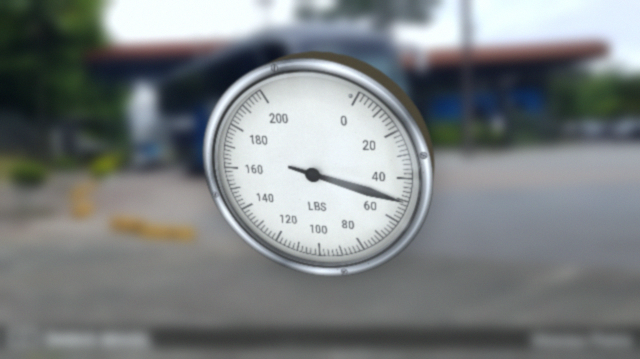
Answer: 50 lb
